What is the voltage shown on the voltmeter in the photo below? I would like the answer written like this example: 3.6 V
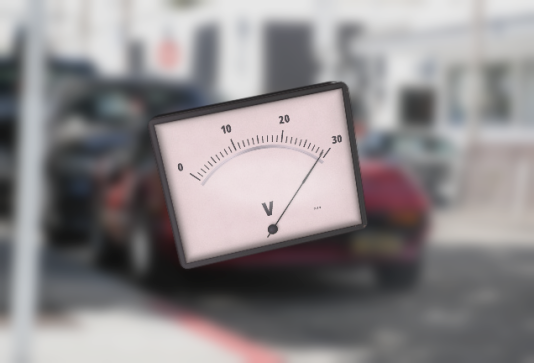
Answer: 29 V
